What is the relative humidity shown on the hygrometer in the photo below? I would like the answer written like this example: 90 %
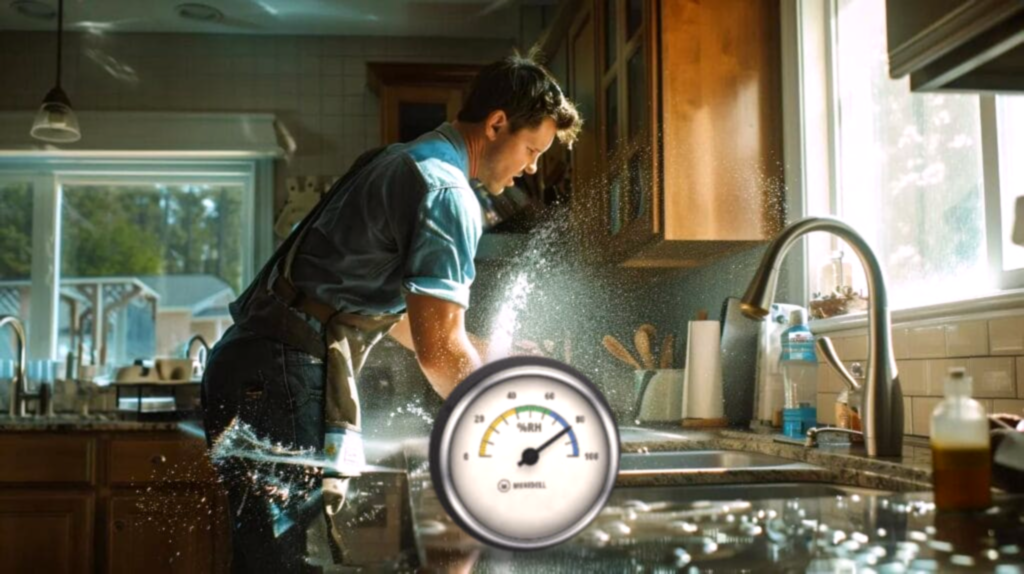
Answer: 80 %
